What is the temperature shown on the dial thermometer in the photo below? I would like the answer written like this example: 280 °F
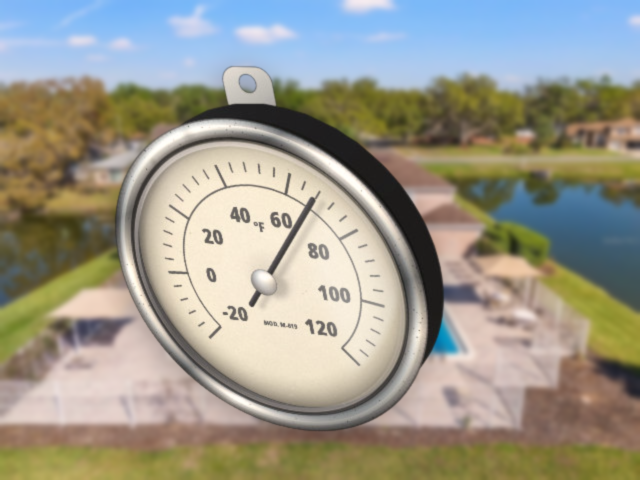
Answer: 68 °F
